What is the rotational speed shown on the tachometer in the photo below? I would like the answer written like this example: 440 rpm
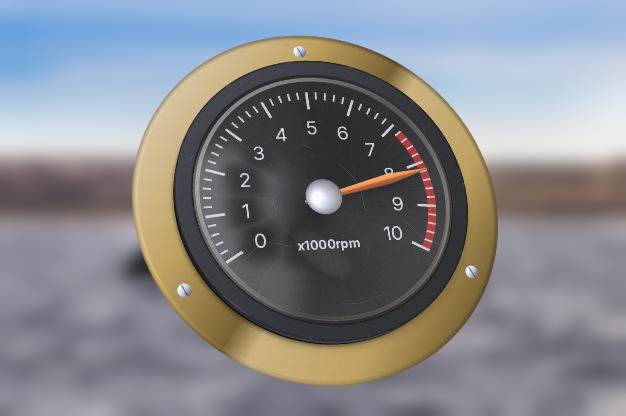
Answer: 8200 rpm
